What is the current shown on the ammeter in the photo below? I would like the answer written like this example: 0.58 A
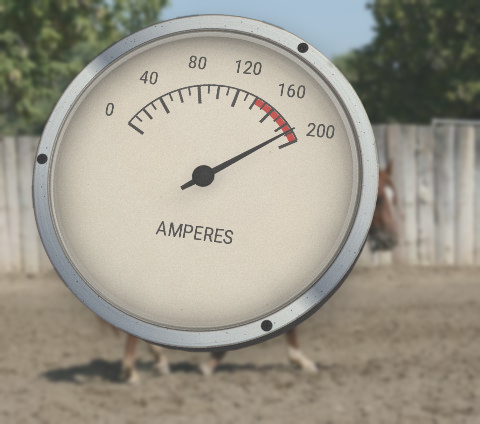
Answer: 190 A
